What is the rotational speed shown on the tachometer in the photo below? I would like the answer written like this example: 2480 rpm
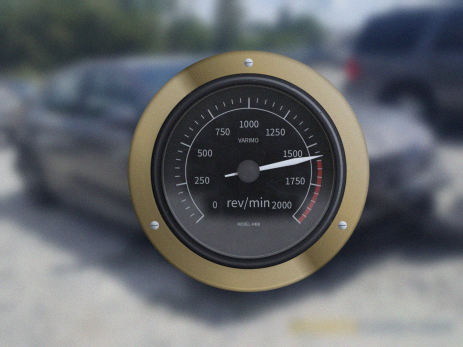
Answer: 1575 rpm
